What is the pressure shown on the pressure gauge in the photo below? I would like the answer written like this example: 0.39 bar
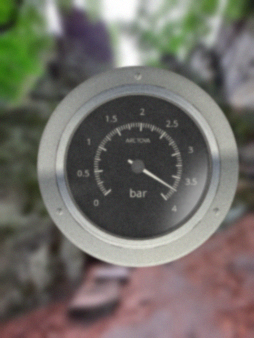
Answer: 3.75 bar
